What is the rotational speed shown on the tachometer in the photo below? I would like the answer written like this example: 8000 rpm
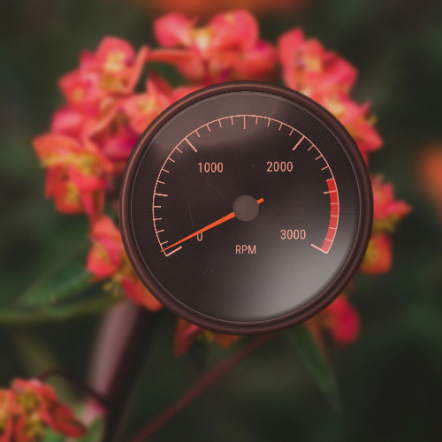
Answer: 50 rpm
